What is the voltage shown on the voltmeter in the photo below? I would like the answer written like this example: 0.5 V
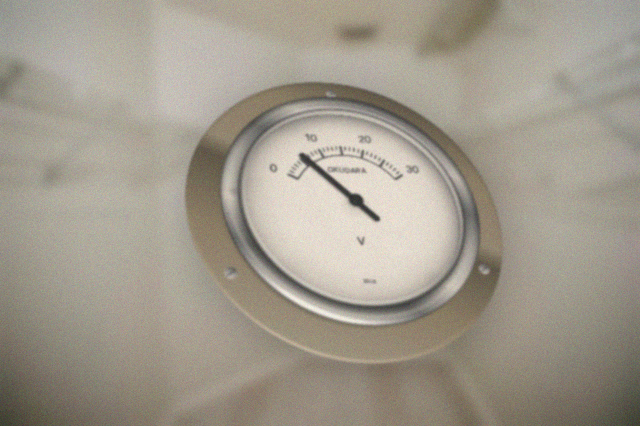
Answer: 5 V
